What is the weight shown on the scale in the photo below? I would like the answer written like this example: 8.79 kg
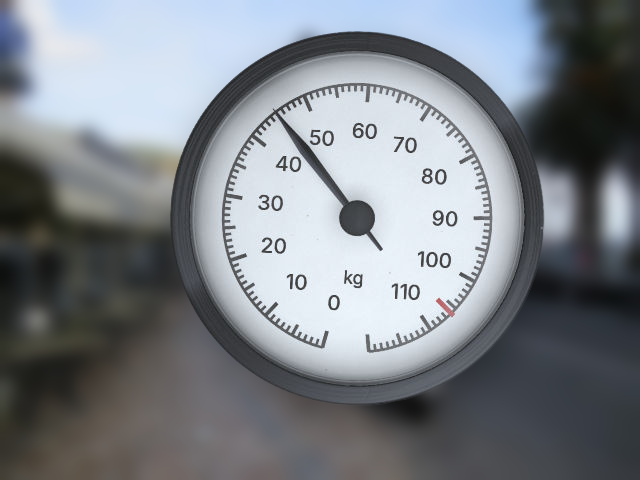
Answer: 45 kg
